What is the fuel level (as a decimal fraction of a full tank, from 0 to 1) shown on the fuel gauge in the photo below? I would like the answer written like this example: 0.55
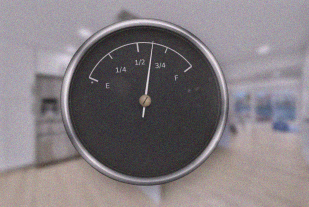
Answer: 0.625
